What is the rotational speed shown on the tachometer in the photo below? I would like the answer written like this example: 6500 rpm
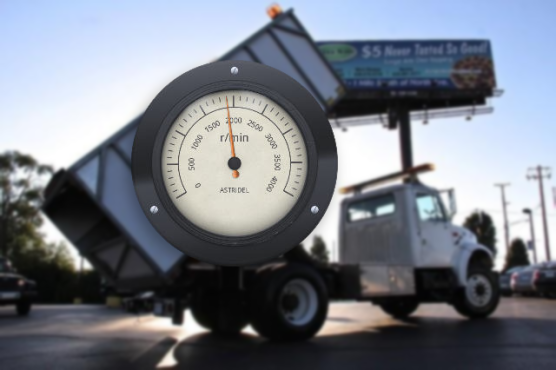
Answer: 1900 rpm
